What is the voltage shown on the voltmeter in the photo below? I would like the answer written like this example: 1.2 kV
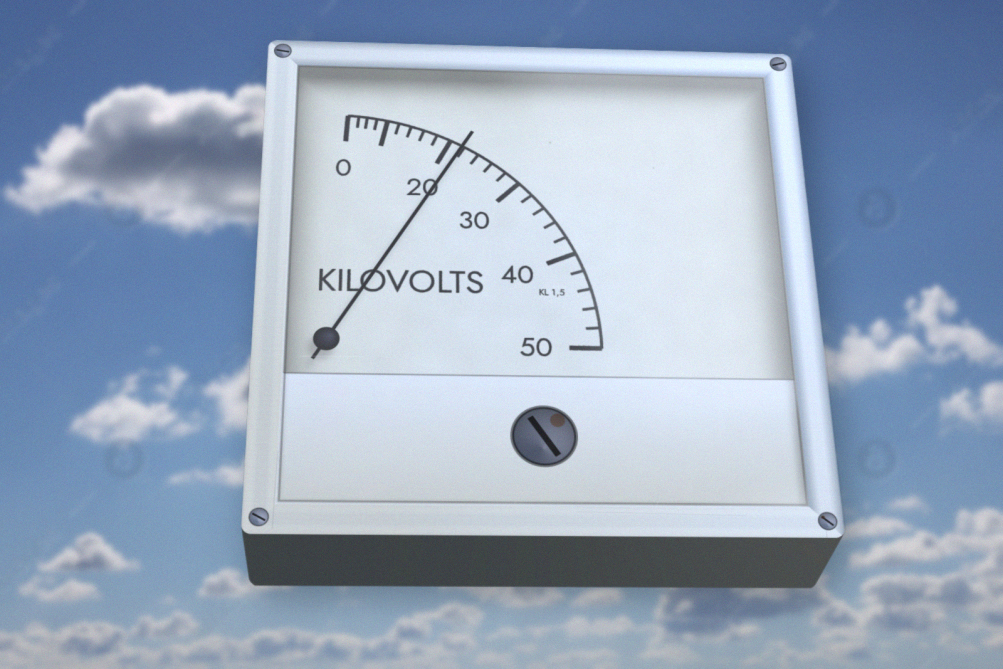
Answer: 22 kV
